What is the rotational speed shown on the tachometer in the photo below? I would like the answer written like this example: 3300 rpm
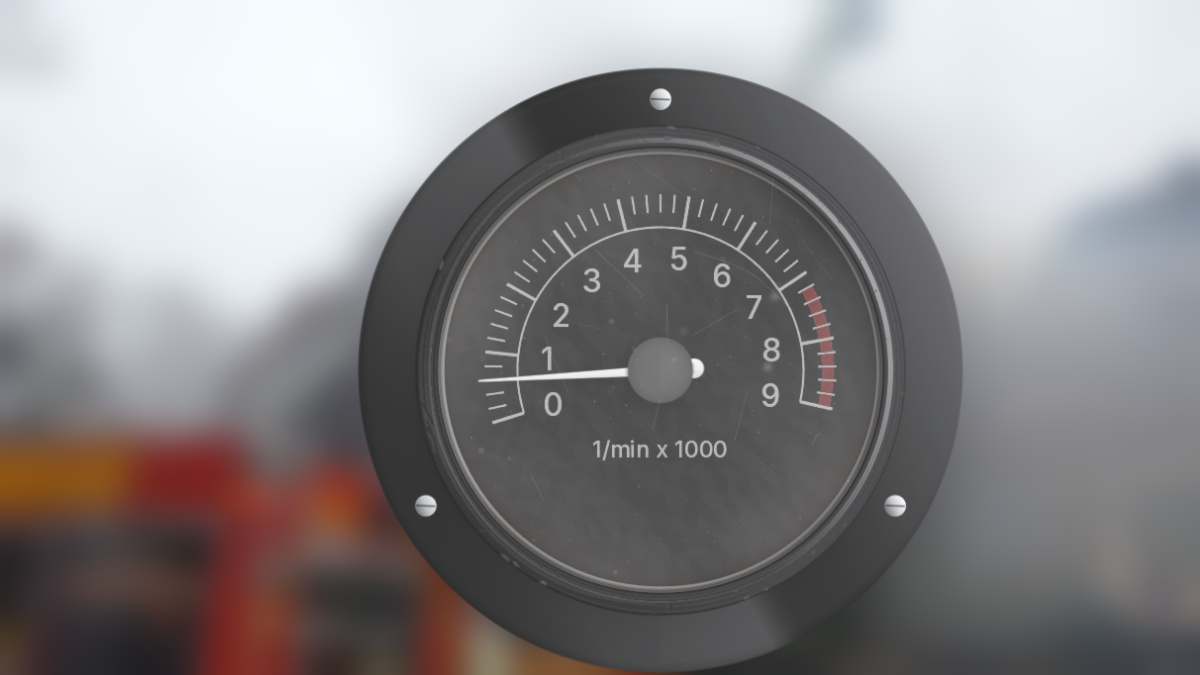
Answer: 600 rpm
